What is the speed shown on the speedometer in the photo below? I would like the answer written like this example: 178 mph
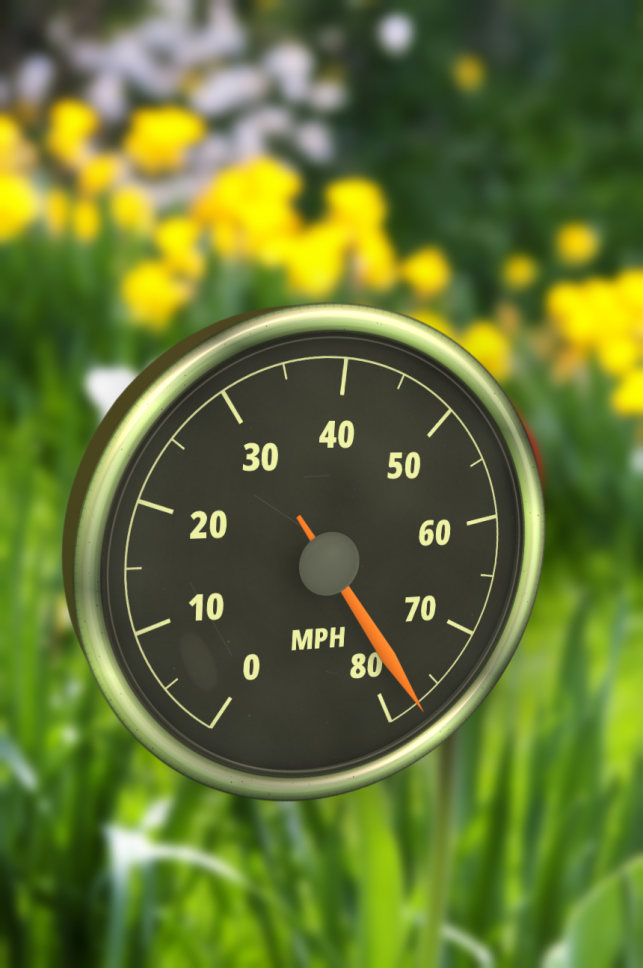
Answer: 77.5 mph
